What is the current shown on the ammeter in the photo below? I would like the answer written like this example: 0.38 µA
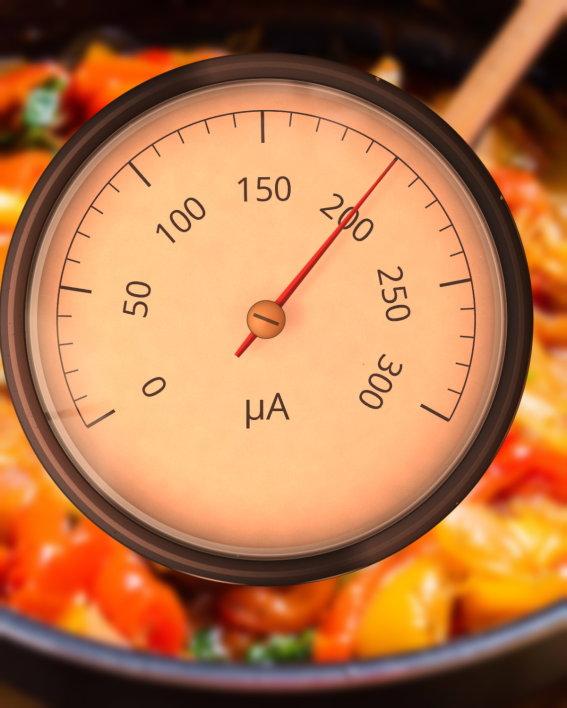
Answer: 200 µA
